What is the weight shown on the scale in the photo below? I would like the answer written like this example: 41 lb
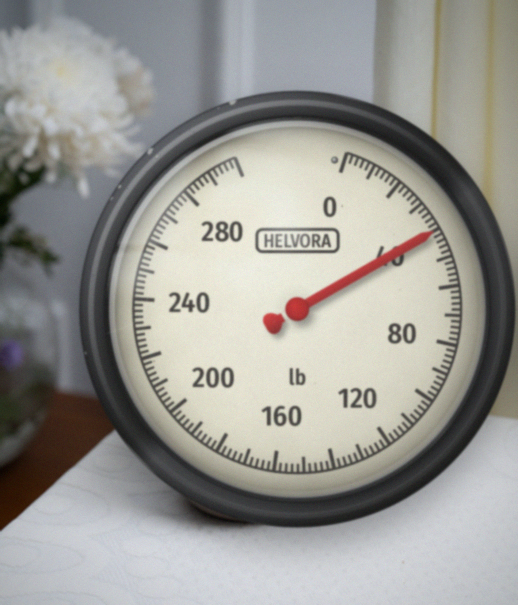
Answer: 40 lb
